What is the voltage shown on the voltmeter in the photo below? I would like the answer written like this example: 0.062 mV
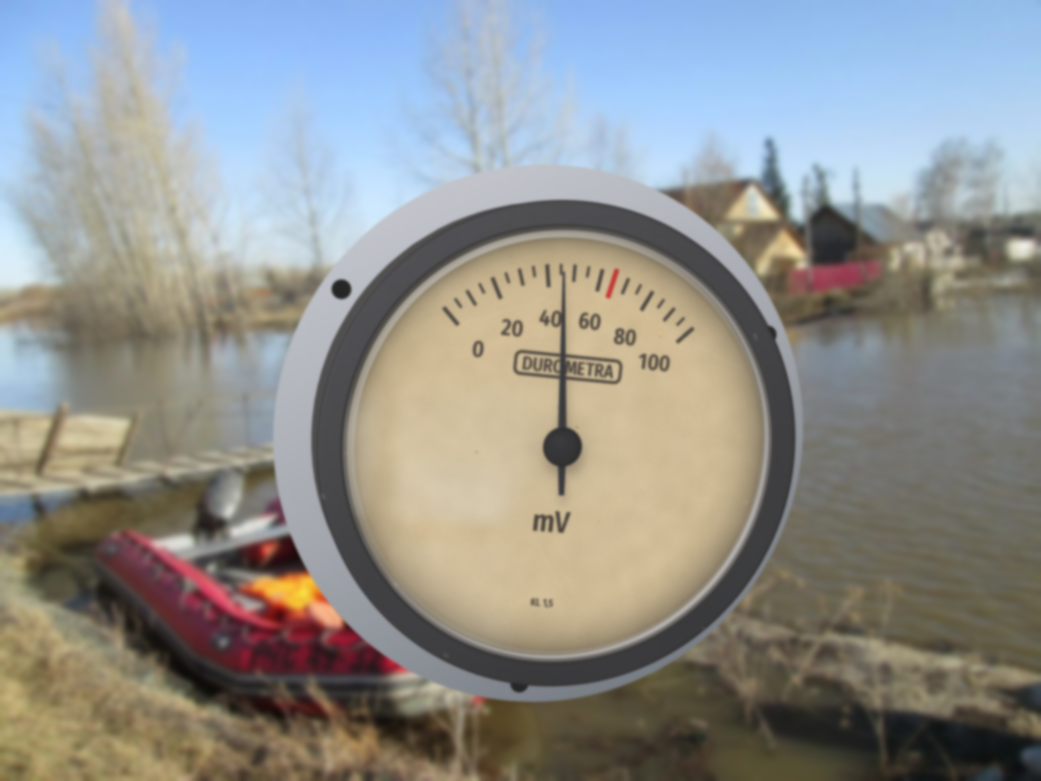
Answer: 45 mV
